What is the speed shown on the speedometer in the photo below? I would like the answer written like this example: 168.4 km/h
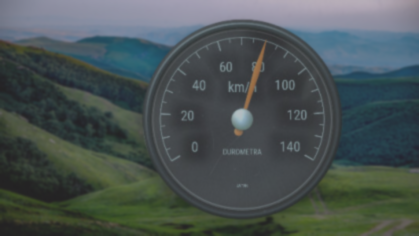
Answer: 80 km/h
